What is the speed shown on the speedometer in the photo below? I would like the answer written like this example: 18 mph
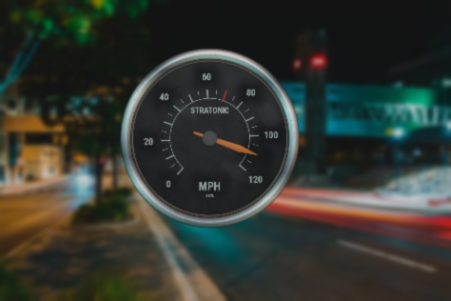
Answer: 110 mph
